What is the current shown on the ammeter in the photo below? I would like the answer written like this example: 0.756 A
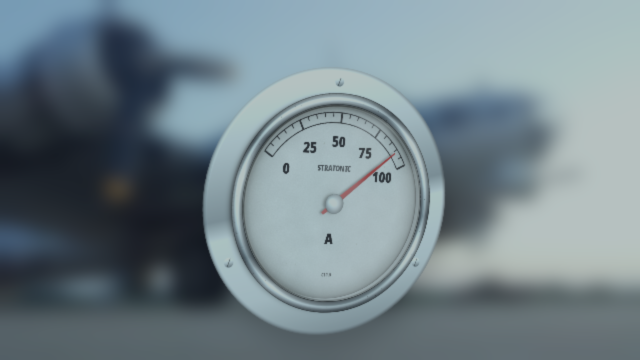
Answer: 90 A
